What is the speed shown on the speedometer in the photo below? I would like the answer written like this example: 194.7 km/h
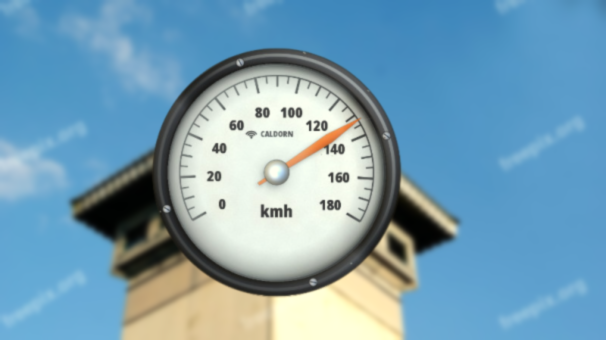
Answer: 132.5 km/h
